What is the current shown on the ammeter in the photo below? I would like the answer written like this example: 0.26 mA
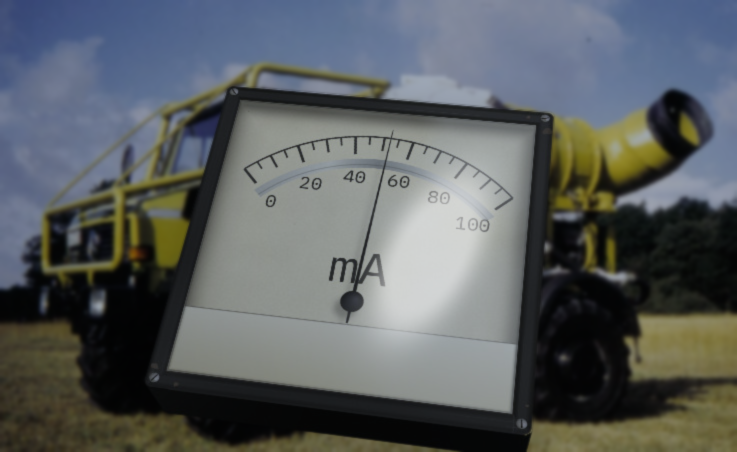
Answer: 52.5 mA
